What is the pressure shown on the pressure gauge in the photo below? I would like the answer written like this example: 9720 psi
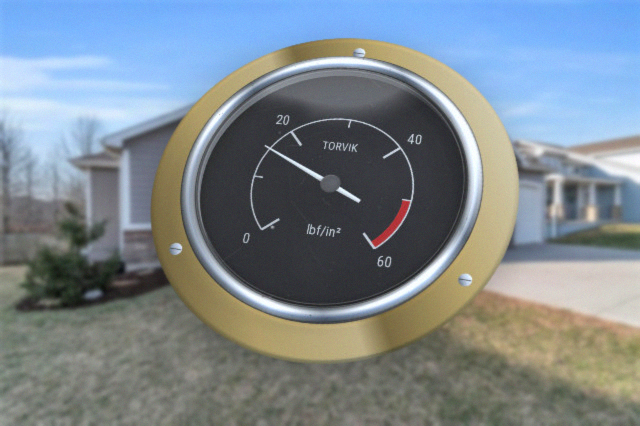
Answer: 15 psi
